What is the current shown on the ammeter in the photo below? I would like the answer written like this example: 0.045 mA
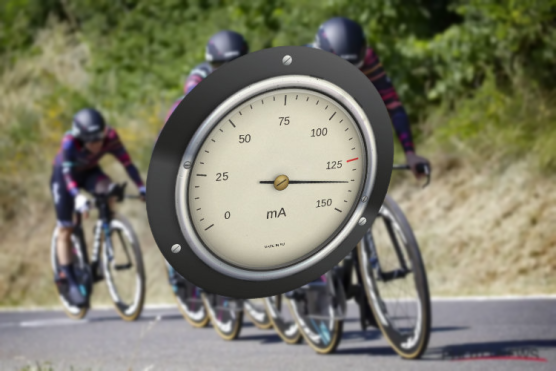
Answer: 135 mA
